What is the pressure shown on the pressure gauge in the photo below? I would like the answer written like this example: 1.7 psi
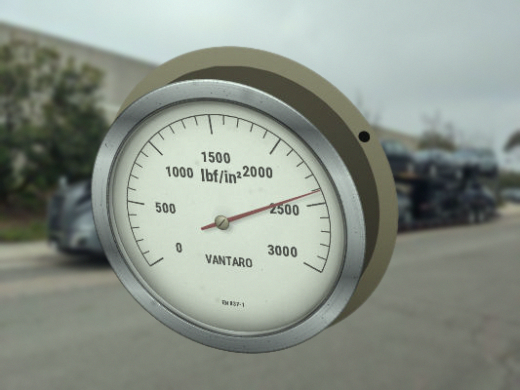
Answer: 2400 psi
